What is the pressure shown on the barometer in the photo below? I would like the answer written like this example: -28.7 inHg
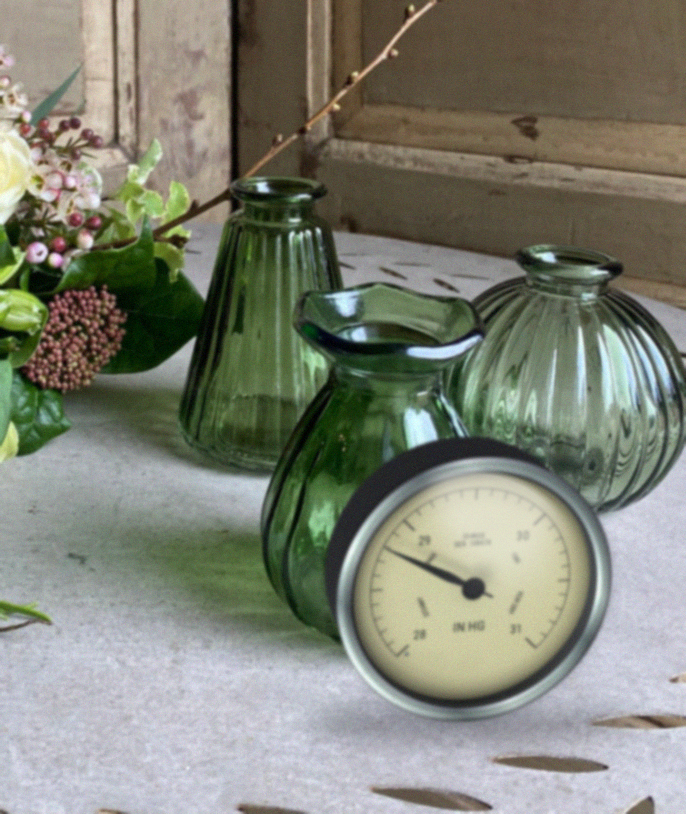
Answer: 28.8 inHg
